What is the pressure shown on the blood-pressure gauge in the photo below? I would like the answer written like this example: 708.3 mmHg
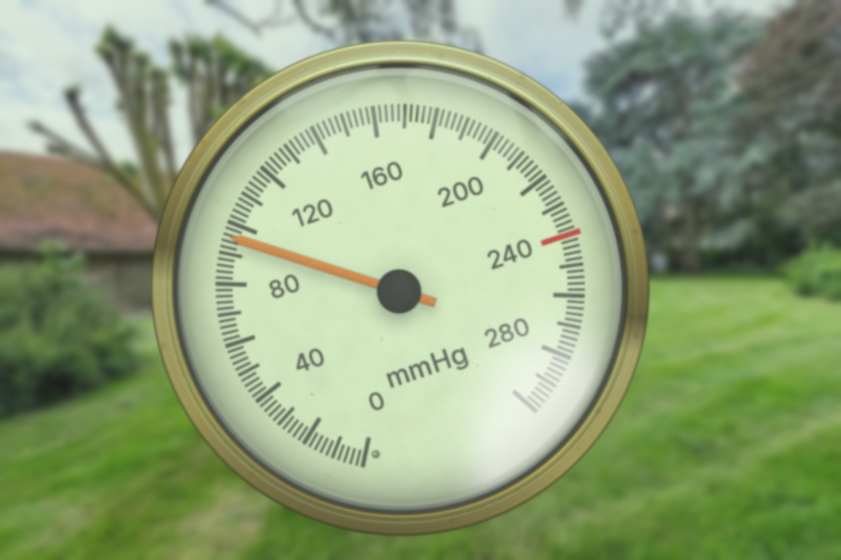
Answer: 96 mmHg
